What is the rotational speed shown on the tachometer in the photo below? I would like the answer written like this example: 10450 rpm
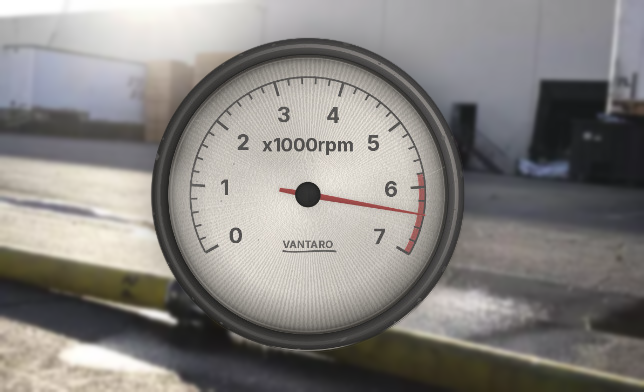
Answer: 6400 rpm
